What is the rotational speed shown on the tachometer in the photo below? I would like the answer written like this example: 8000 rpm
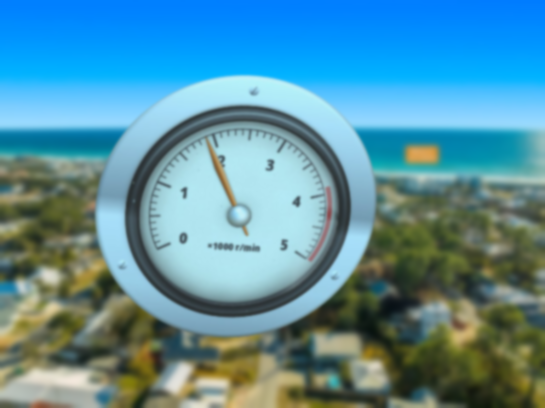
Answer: 1900 rpm
